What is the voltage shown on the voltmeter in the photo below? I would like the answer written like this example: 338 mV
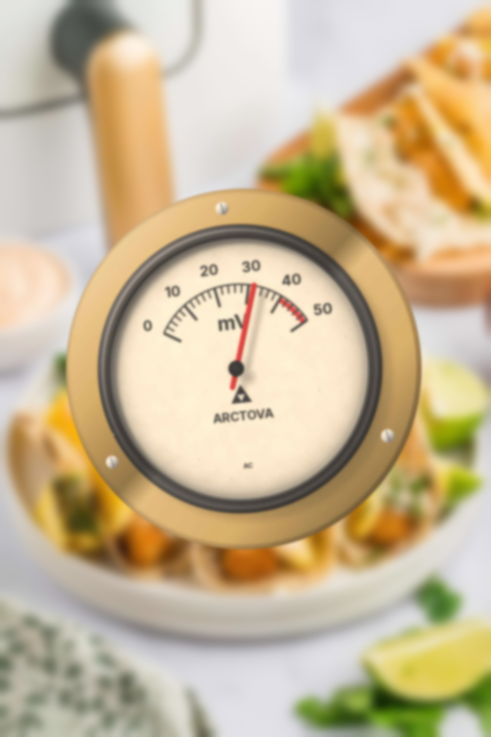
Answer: 32 mV
